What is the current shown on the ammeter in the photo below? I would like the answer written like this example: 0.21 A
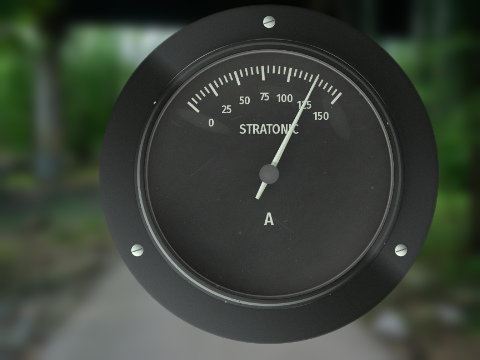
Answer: 125 A
